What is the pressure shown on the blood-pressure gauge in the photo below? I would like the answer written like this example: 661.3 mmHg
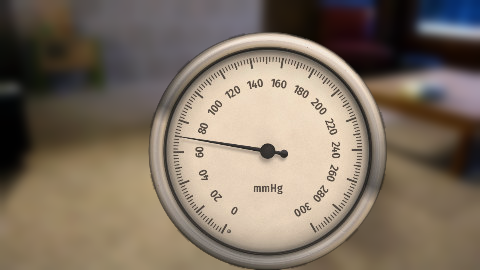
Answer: 70 mmHg
